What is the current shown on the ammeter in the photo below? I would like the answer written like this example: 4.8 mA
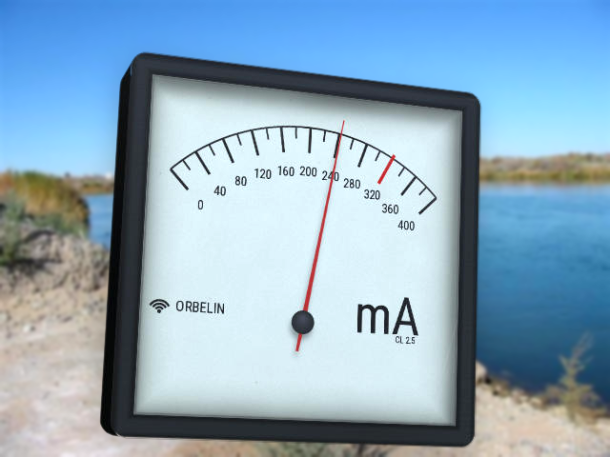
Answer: 240 mA
